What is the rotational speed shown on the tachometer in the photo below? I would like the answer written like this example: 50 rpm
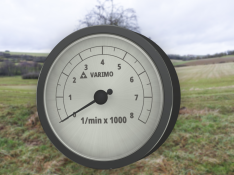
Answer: 0 rpm
